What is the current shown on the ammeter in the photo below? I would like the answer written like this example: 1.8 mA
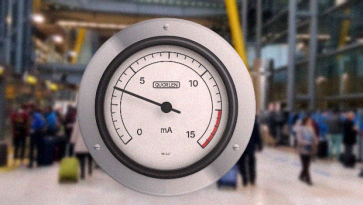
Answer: 3.5 mA
